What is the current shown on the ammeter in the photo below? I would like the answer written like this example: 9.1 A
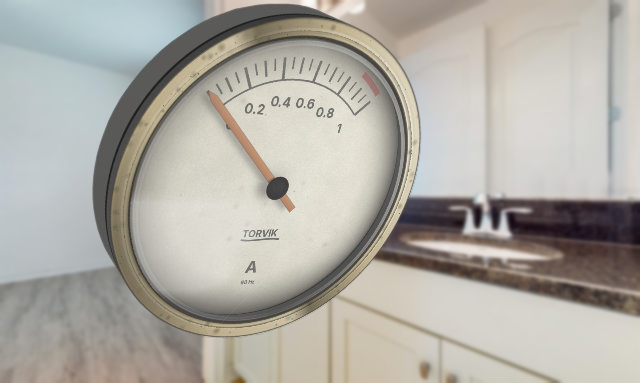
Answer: 0 A
